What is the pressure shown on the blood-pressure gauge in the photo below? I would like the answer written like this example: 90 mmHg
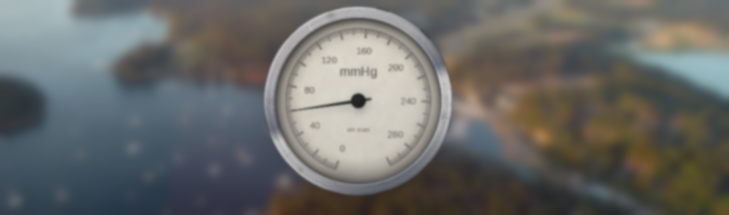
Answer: 60 mmHg
